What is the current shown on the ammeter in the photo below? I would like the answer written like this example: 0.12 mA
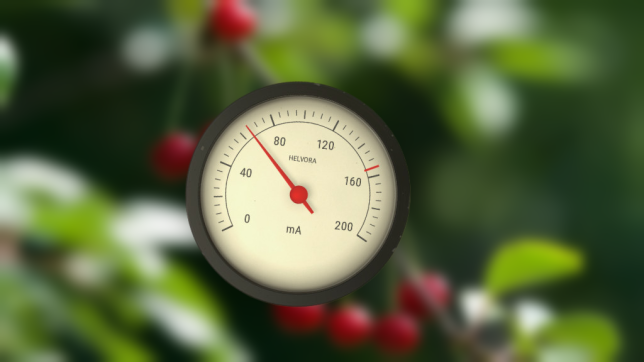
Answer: 65 mA
